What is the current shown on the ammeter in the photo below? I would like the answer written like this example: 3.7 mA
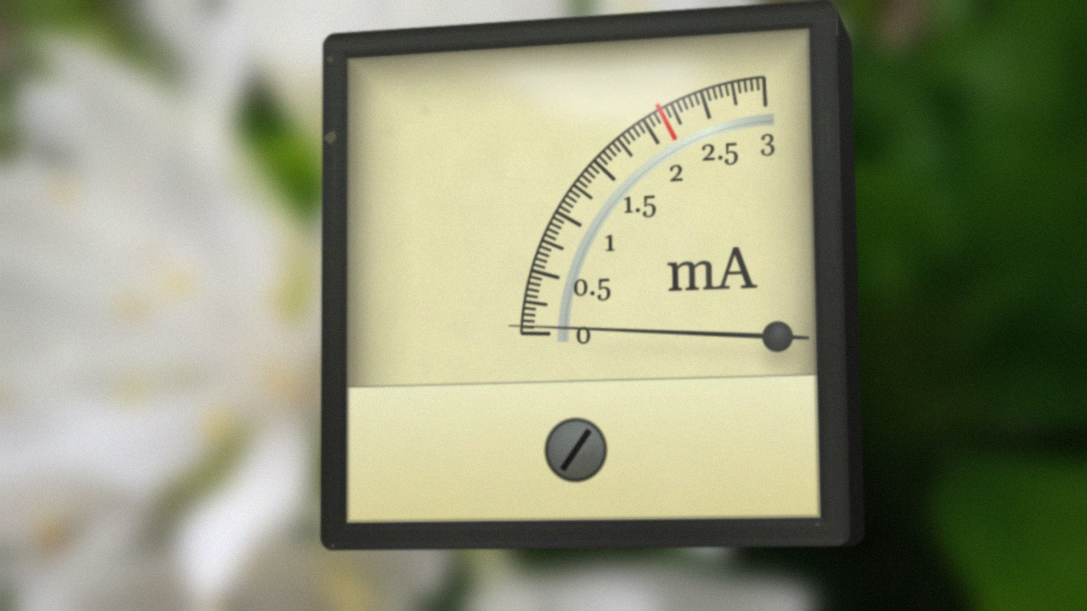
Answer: 0.05 mA
